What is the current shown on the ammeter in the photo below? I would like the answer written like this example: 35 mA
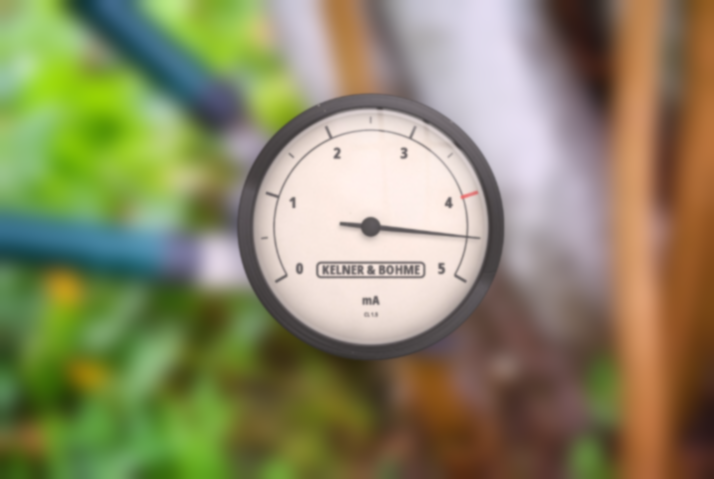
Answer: 4.5 mA
